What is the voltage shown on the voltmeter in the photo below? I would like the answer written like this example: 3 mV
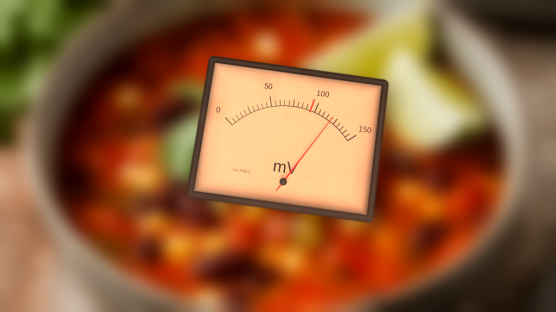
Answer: 120 mV
